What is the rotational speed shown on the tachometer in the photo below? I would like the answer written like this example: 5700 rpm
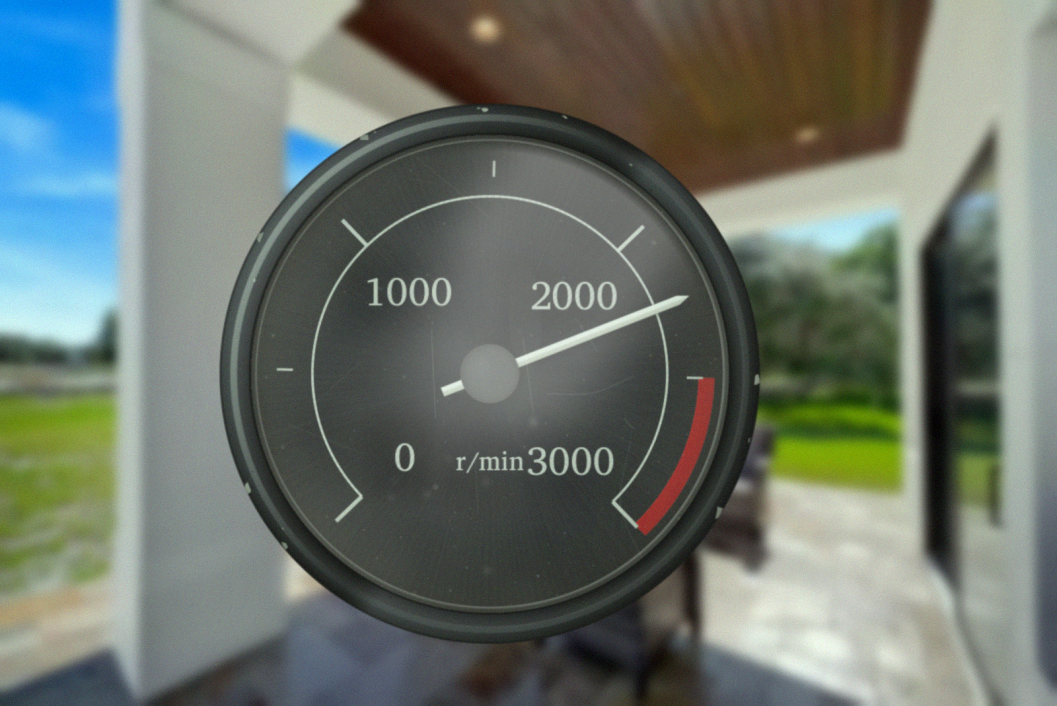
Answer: 2250 rpm
